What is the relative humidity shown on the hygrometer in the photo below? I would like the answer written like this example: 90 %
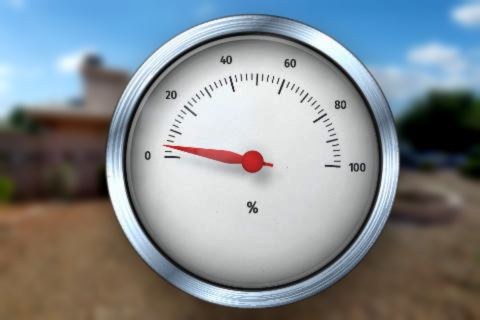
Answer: 4 %
